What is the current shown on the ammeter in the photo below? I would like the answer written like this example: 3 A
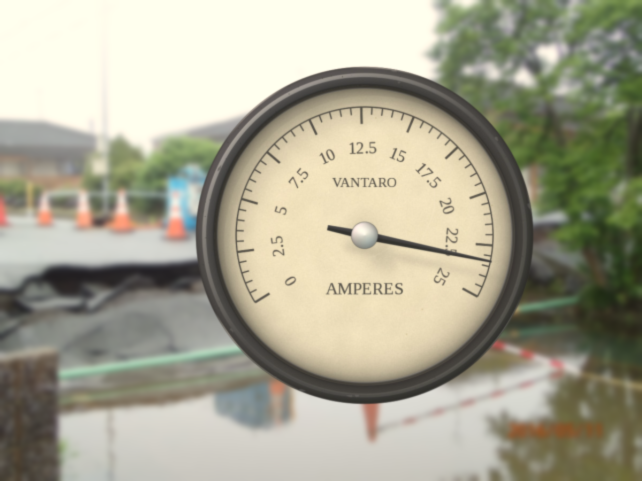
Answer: 23.25 A
